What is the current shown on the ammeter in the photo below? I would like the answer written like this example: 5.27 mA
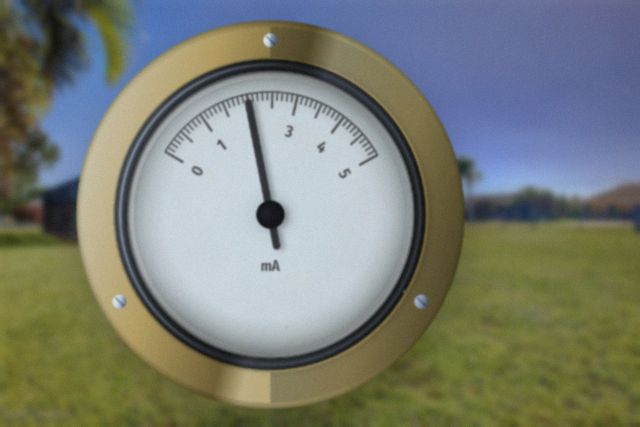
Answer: 2 mA
